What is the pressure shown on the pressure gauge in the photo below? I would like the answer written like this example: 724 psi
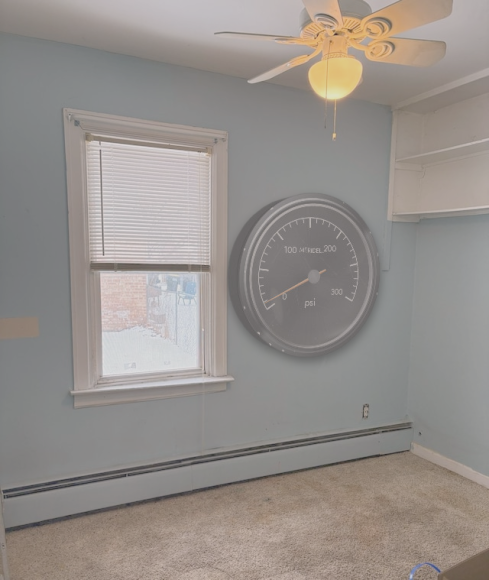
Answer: 10 psi
